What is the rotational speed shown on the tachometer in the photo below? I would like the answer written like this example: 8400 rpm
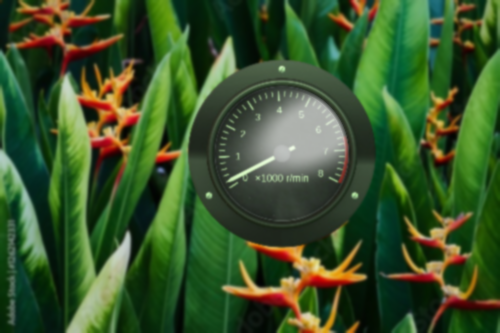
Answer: 200 rpm
